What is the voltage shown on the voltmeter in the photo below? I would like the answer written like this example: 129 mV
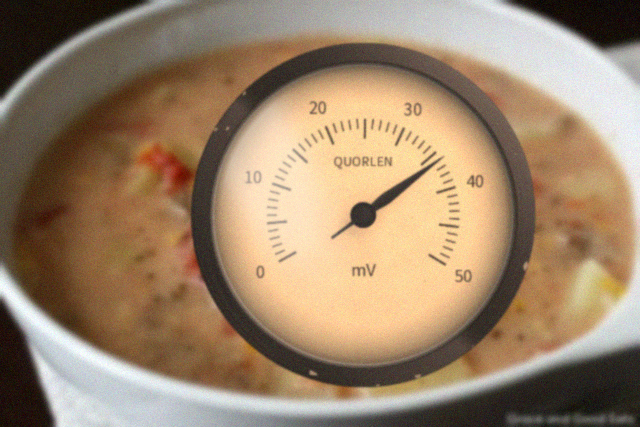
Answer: 36 mV
